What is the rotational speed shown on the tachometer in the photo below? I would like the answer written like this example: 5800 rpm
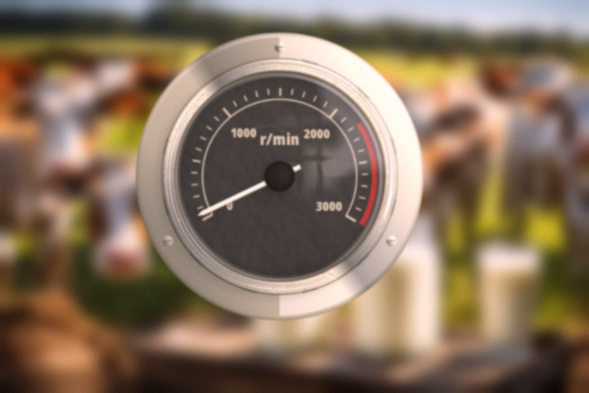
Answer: 50 rpm
